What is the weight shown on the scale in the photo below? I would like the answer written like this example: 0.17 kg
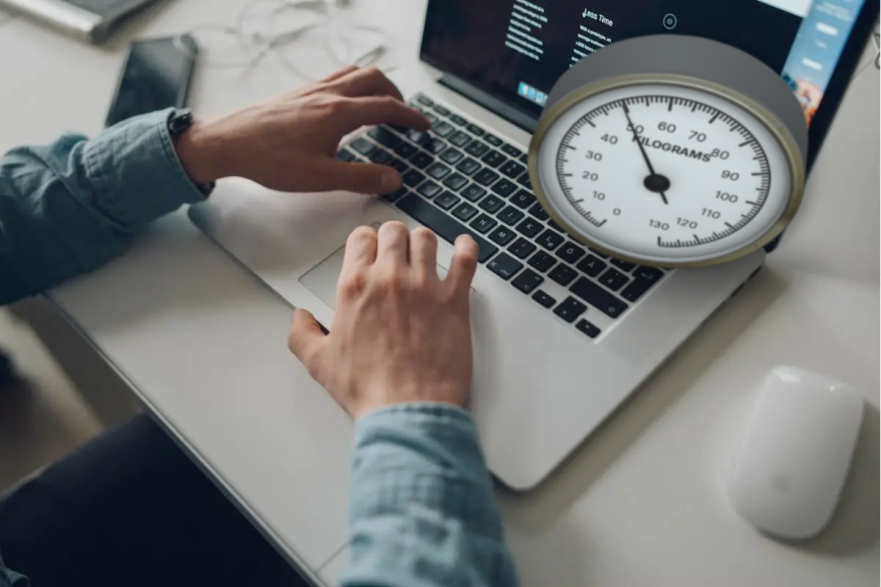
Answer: 50 kg
